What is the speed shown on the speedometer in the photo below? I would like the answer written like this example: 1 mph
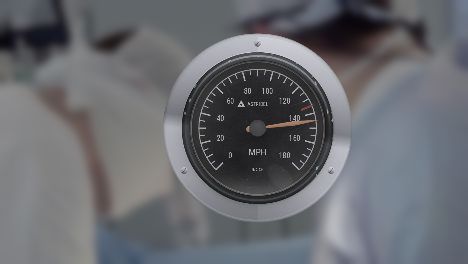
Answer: 145 mph
